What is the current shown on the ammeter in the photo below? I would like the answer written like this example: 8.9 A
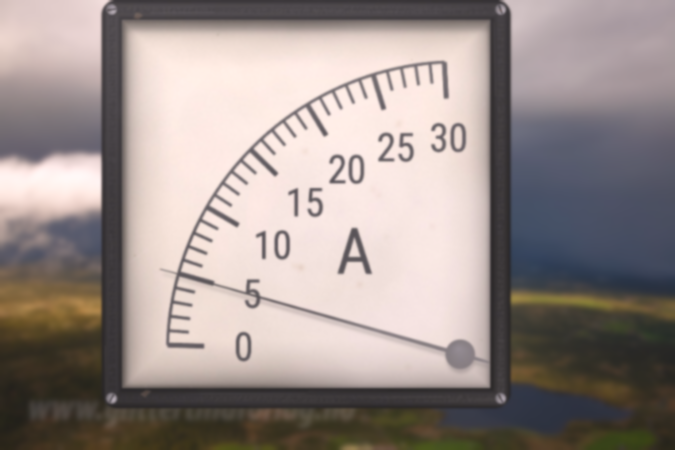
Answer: 5 A
